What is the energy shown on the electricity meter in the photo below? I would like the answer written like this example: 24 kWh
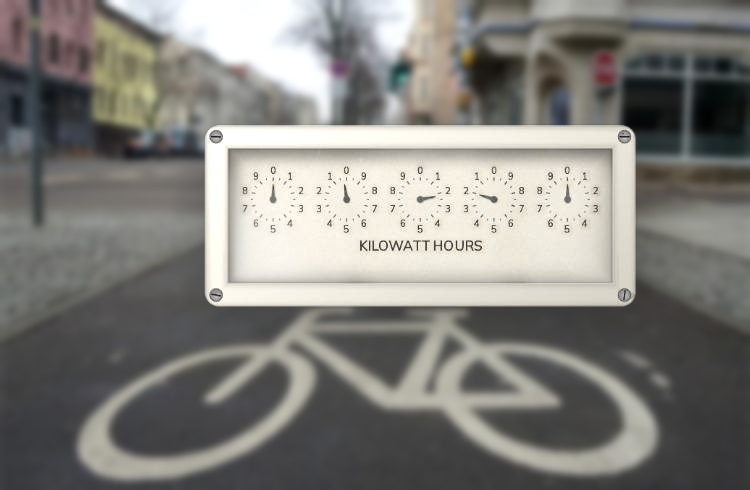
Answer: 220 kWh
